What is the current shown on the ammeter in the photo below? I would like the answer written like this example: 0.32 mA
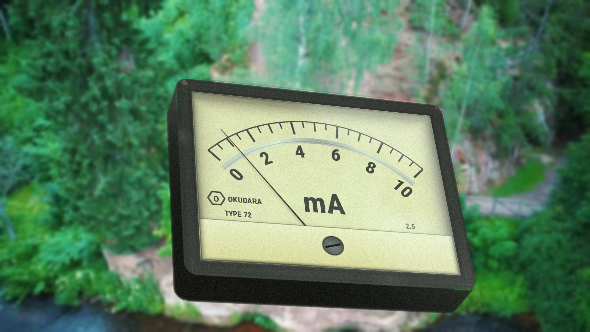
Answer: 1 mA
